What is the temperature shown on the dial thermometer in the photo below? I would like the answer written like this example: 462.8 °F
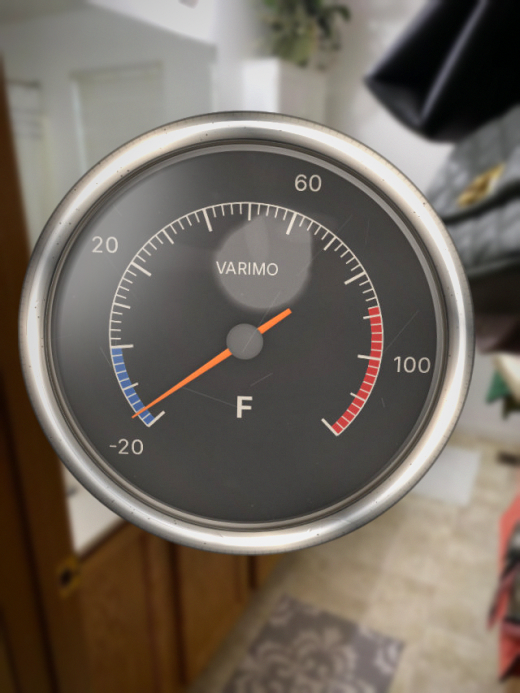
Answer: -16 °F
